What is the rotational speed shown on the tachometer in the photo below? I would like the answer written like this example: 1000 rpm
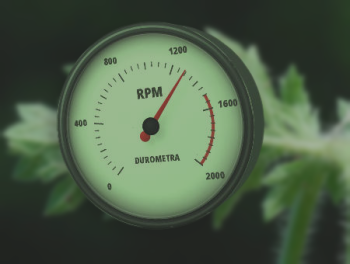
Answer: 1300 rpm
